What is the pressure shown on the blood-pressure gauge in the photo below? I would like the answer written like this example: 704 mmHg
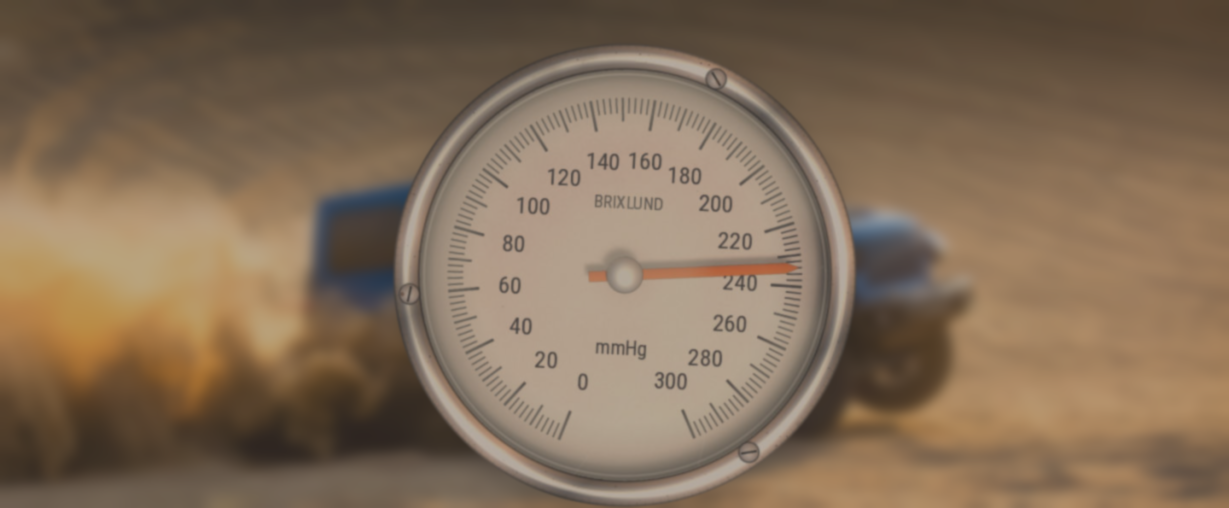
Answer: 234 mmHg
